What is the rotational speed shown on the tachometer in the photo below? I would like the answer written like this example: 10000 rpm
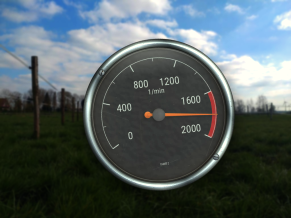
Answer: 1800 rpm
